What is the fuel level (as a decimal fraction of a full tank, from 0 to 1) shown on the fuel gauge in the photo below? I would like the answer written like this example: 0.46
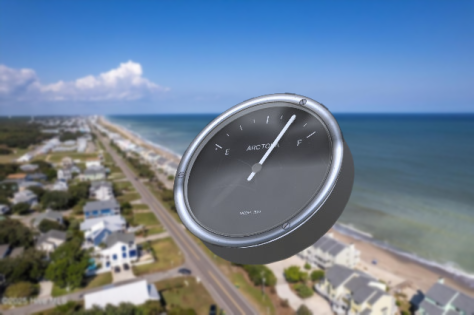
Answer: 0.75
